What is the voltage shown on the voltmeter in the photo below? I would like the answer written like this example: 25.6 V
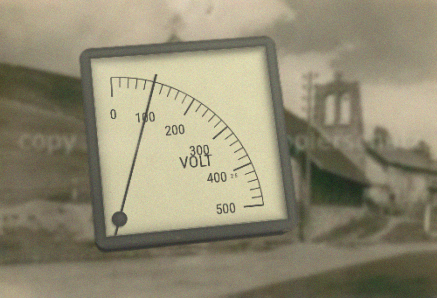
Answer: 100 V
